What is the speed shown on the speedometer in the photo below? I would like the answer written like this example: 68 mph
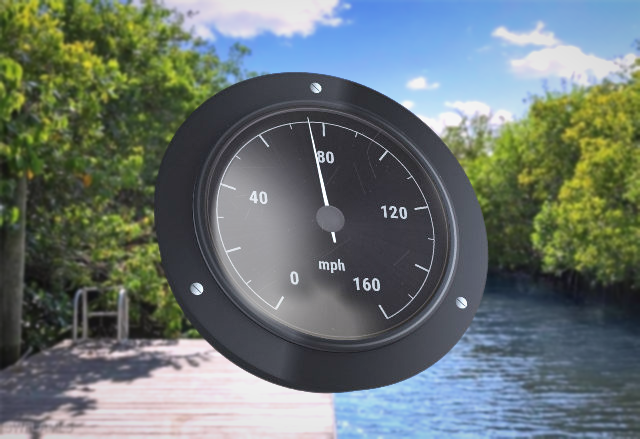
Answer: 75 mph
